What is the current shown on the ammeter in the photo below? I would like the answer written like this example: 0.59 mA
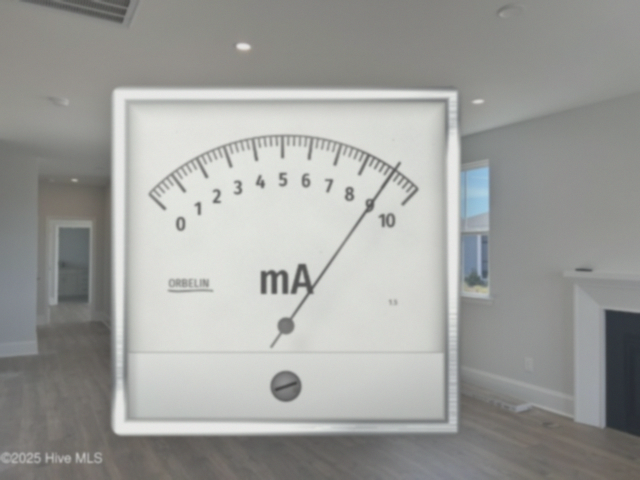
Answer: 9 mA
